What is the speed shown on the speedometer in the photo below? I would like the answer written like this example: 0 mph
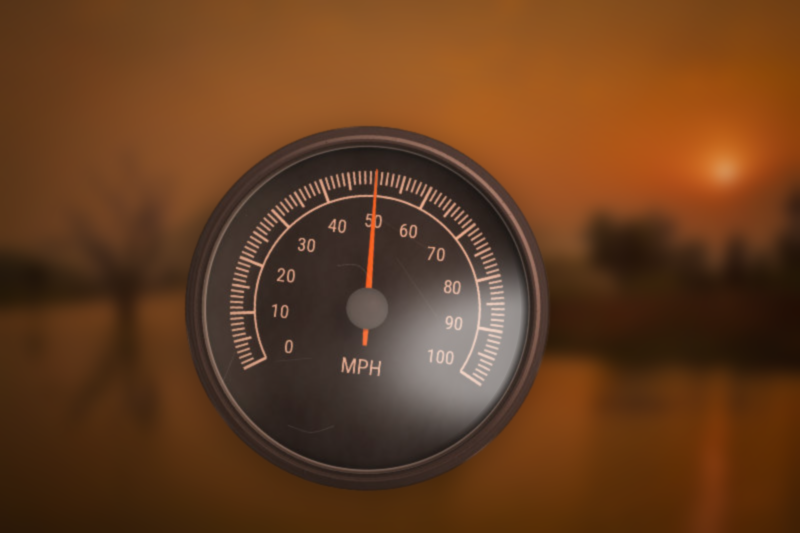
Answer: 50 mph
